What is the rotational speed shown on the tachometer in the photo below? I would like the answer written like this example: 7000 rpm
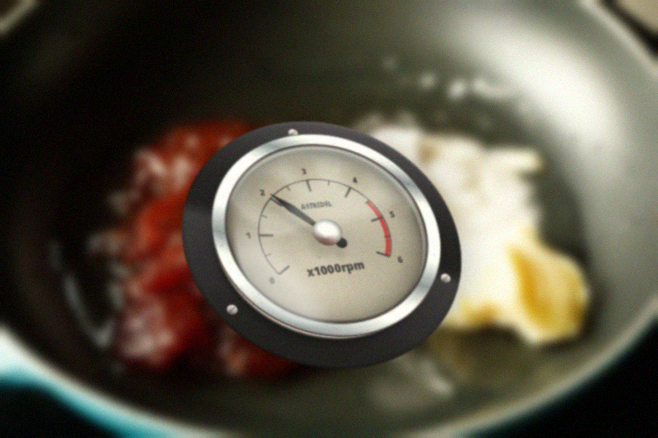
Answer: 2000 rpm
